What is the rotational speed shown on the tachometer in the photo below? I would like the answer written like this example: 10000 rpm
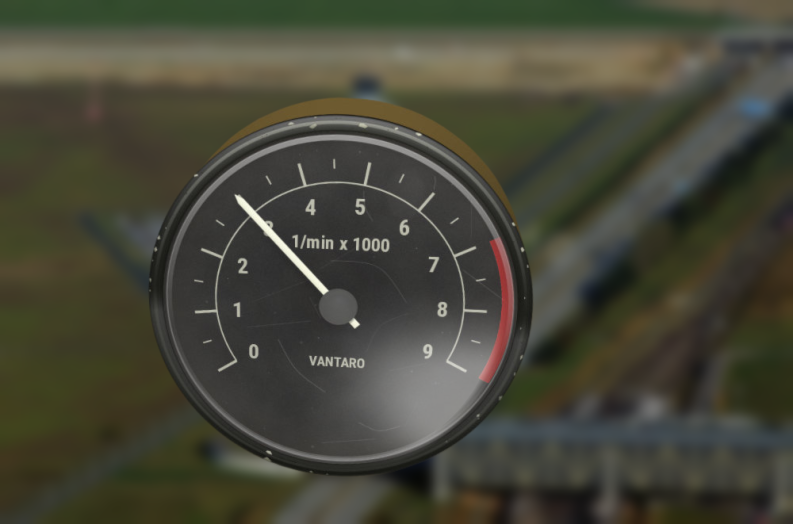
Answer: 3000 rpm
